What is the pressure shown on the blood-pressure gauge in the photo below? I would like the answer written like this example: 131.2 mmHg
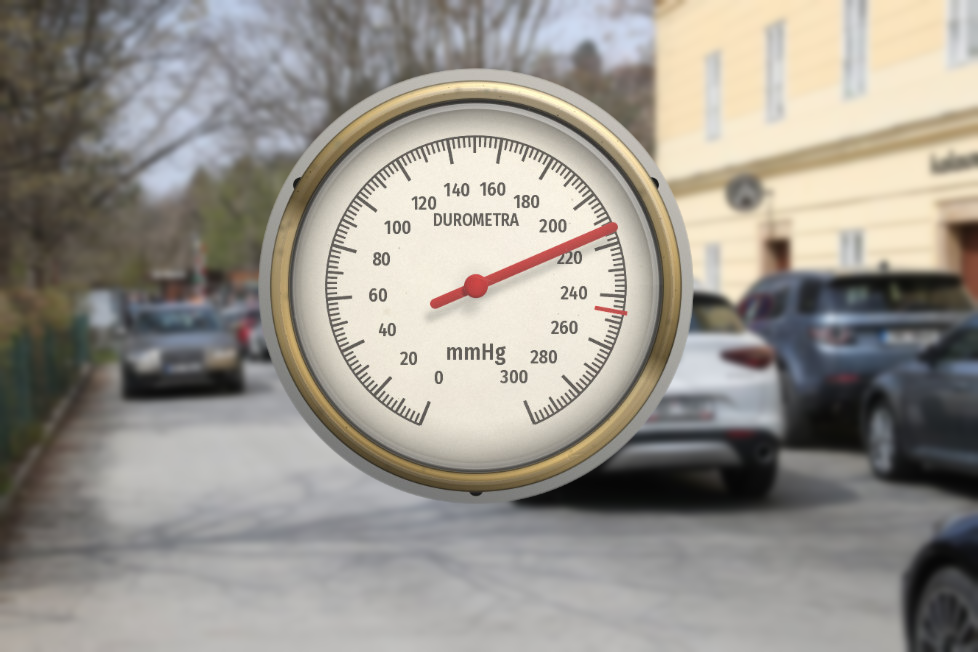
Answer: 214 mmHg
